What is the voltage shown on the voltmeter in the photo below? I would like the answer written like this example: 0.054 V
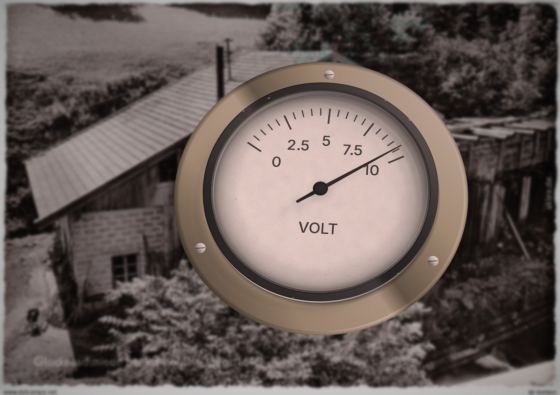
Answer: 9.5 V
